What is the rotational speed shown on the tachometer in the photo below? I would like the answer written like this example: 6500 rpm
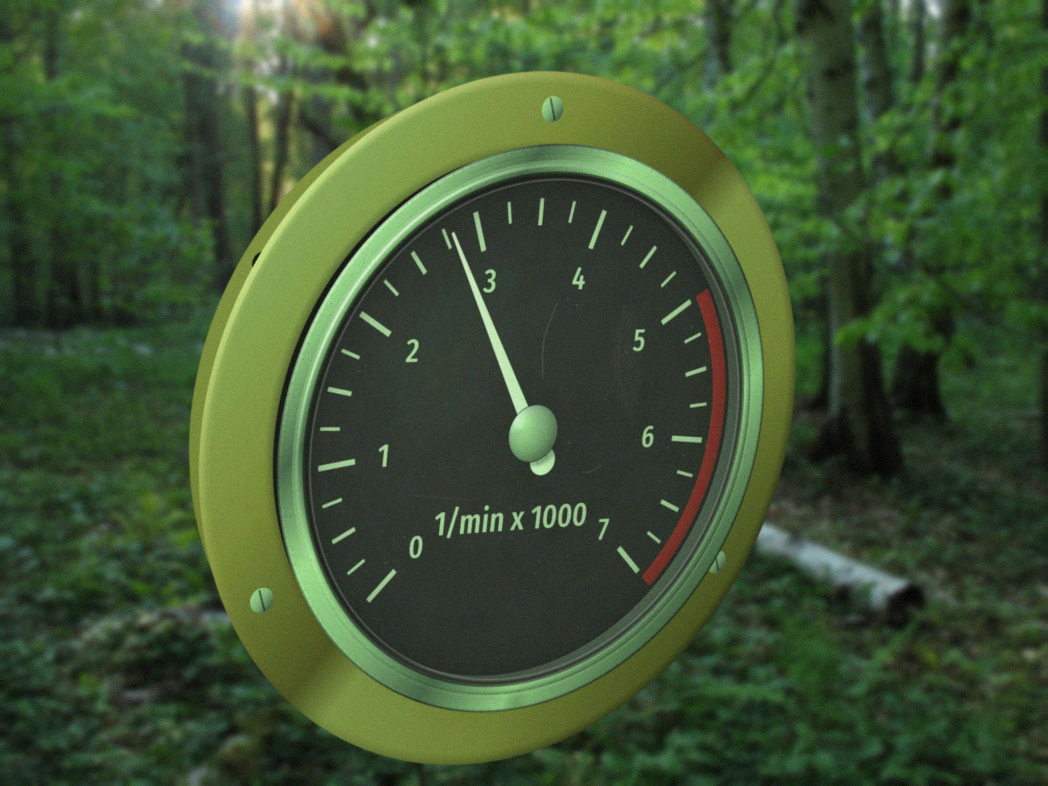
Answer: 2750 rpm
